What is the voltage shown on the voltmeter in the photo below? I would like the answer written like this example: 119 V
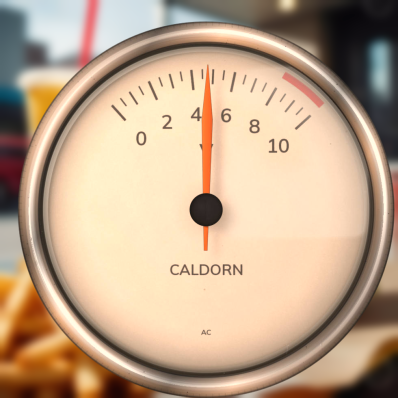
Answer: 4.75 V
